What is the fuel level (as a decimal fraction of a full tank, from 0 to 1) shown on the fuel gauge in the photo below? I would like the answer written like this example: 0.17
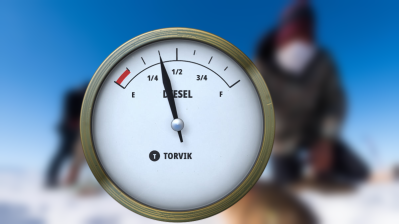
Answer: 0.375
